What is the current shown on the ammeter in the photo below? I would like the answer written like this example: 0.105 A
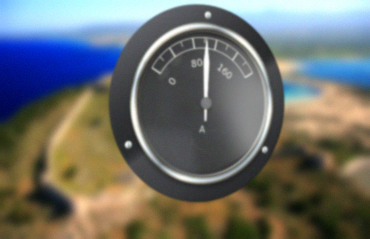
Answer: 100 A
